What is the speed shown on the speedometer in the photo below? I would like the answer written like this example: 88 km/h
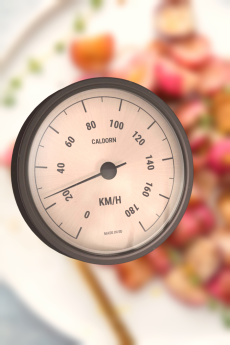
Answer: 25 km/h
